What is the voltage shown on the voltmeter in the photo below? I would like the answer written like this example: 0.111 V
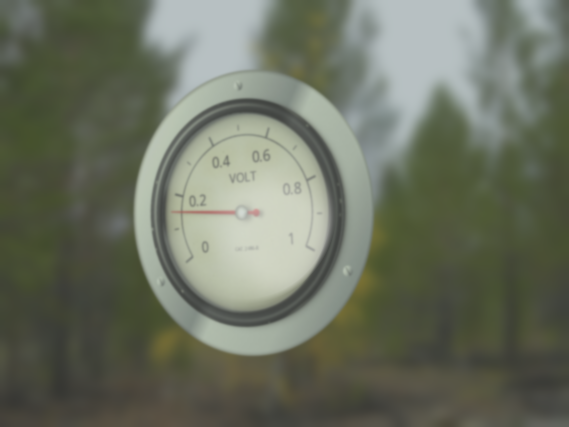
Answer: 0.15 V
